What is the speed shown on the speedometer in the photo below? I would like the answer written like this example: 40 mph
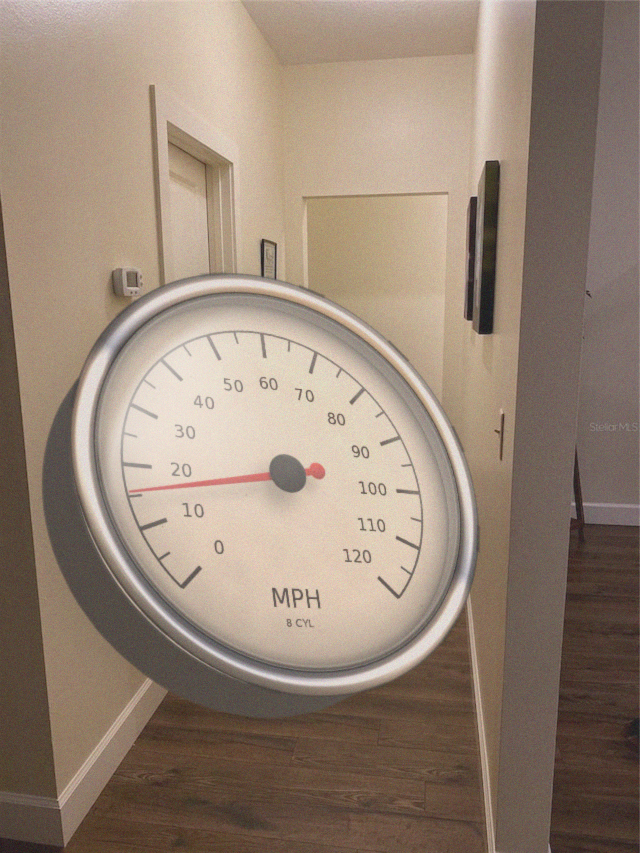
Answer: 15 mph
